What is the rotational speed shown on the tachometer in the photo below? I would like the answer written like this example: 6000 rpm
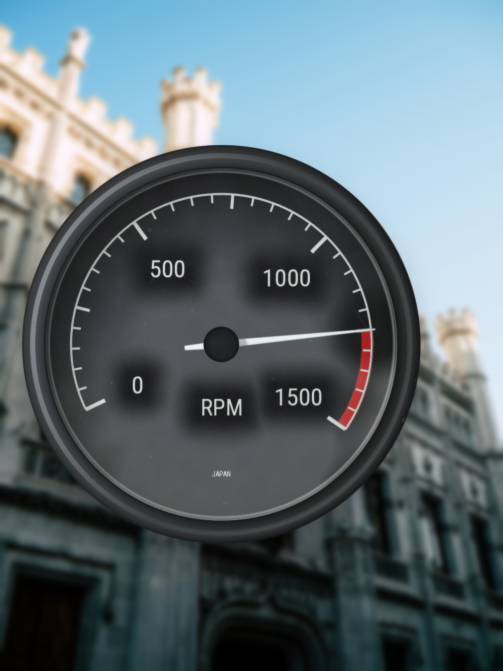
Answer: 1250 rpm
